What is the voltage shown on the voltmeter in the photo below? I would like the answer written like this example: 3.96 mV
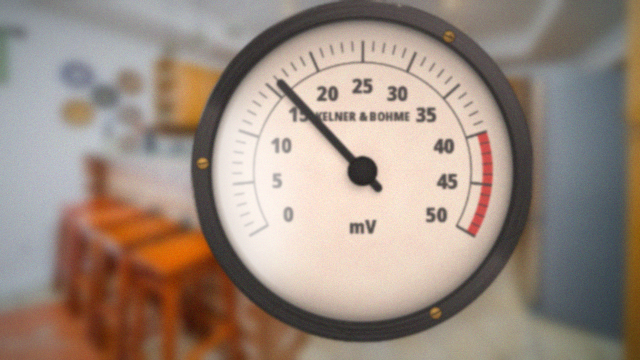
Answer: 16 mV
